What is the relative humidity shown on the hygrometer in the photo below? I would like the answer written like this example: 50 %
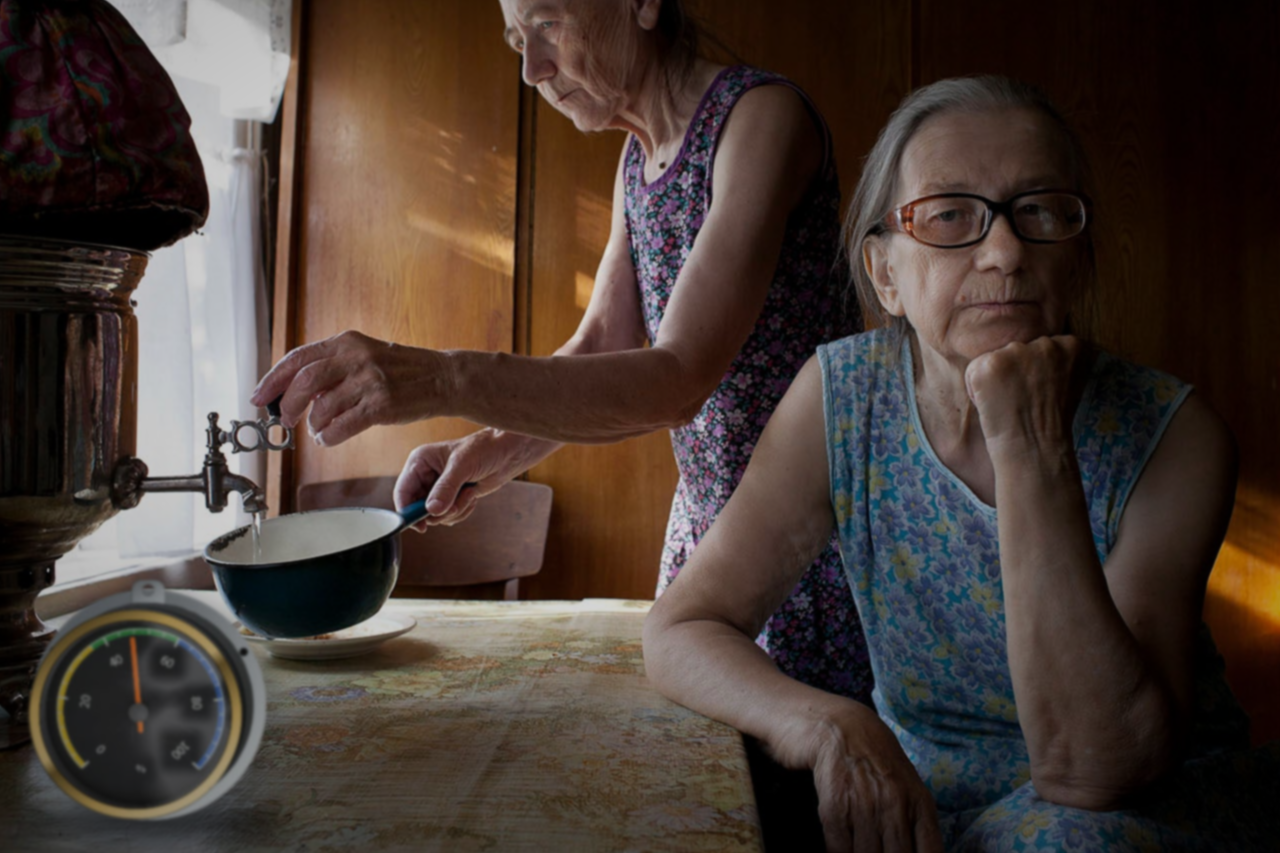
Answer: 48 %
